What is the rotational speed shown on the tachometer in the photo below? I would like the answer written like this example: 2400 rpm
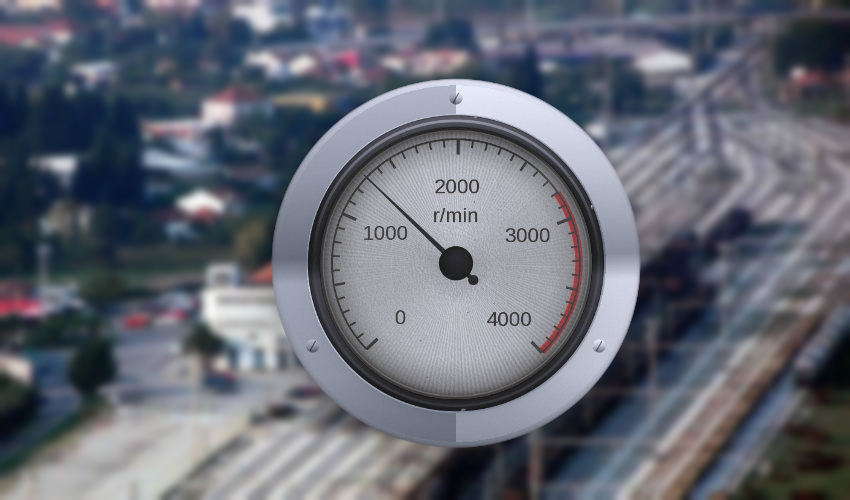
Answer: 1300 rpm
